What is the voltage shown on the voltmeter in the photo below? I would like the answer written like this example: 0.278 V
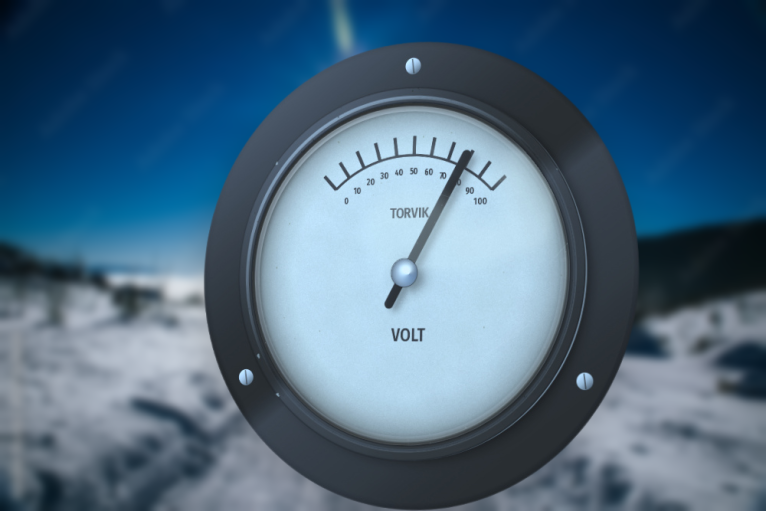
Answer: 80 V
